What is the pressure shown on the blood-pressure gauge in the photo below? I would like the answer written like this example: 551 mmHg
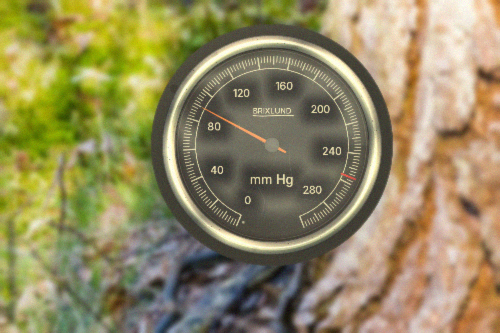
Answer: 90 mmHg
